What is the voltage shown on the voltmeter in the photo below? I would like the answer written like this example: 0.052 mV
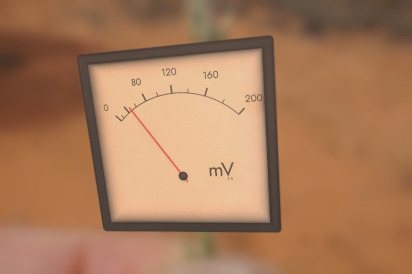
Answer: 50 mV
